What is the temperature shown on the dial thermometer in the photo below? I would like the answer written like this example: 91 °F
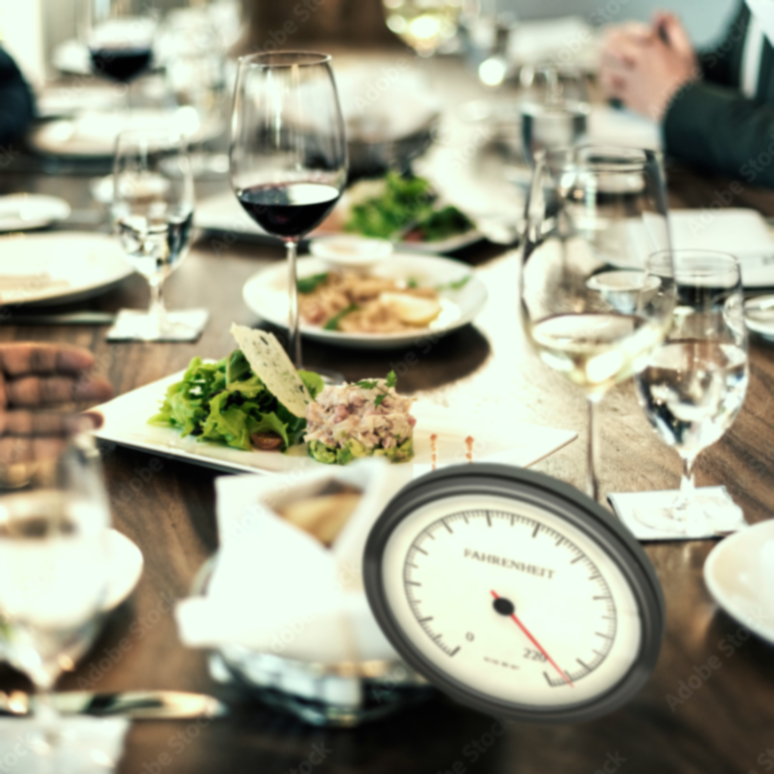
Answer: 210 °F
